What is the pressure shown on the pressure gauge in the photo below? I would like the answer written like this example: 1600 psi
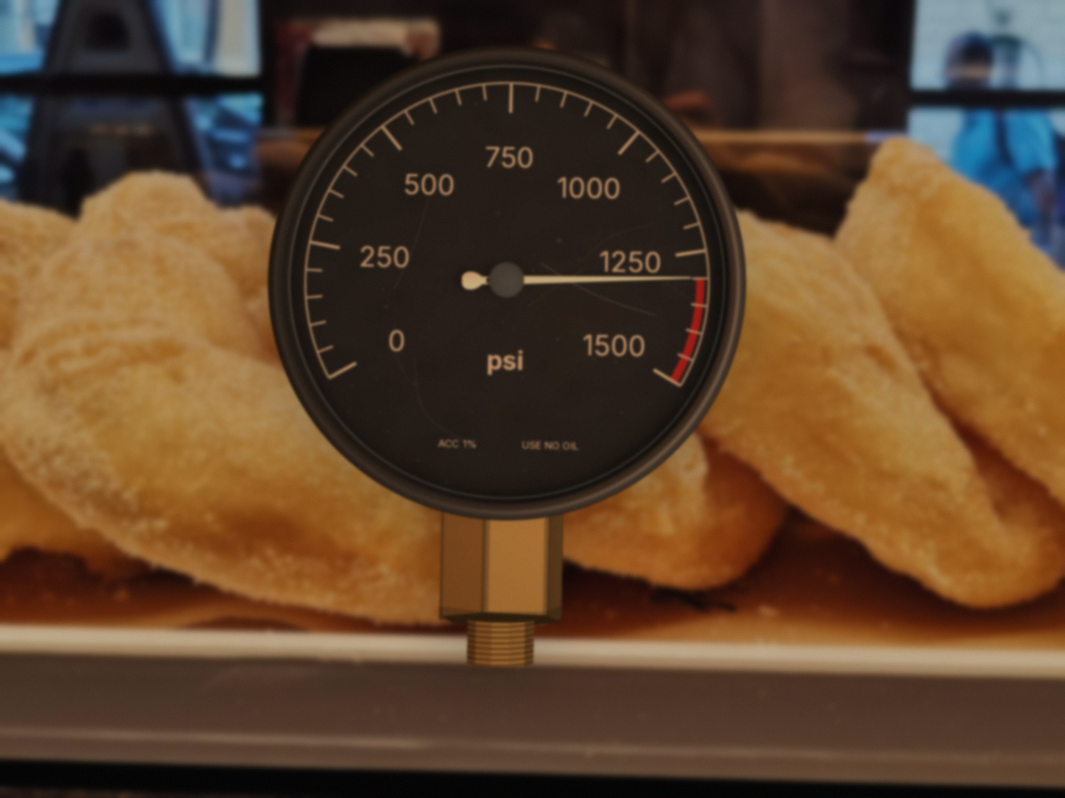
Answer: 1300 psi
